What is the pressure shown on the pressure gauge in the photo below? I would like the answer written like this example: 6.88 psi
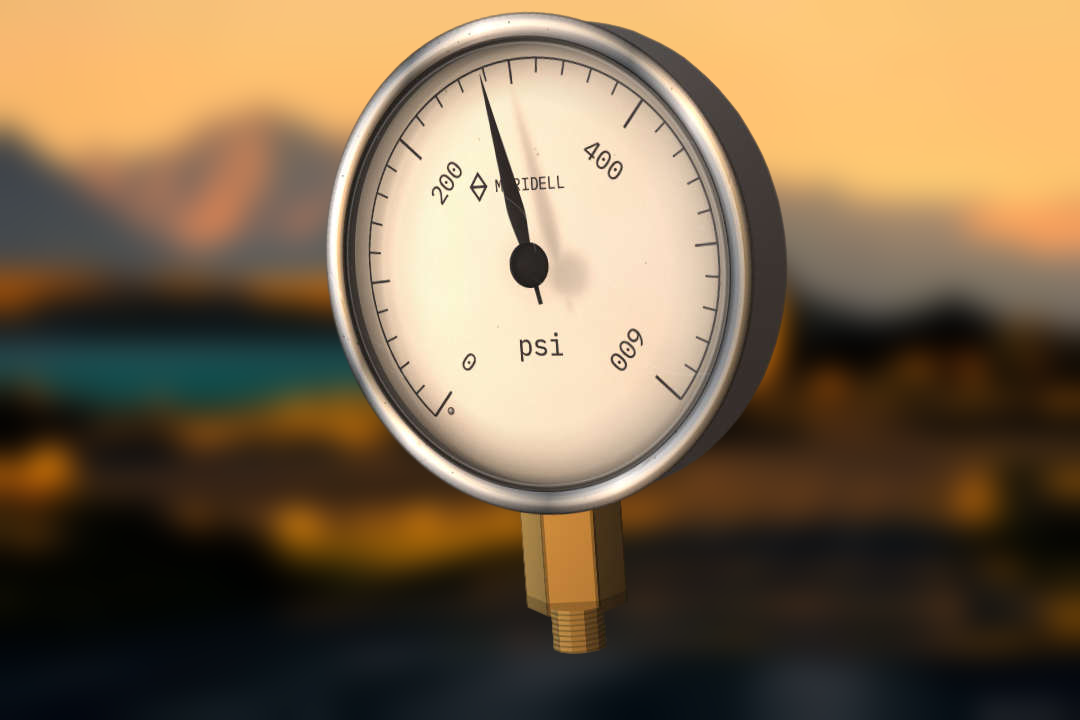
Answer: 280 psi
